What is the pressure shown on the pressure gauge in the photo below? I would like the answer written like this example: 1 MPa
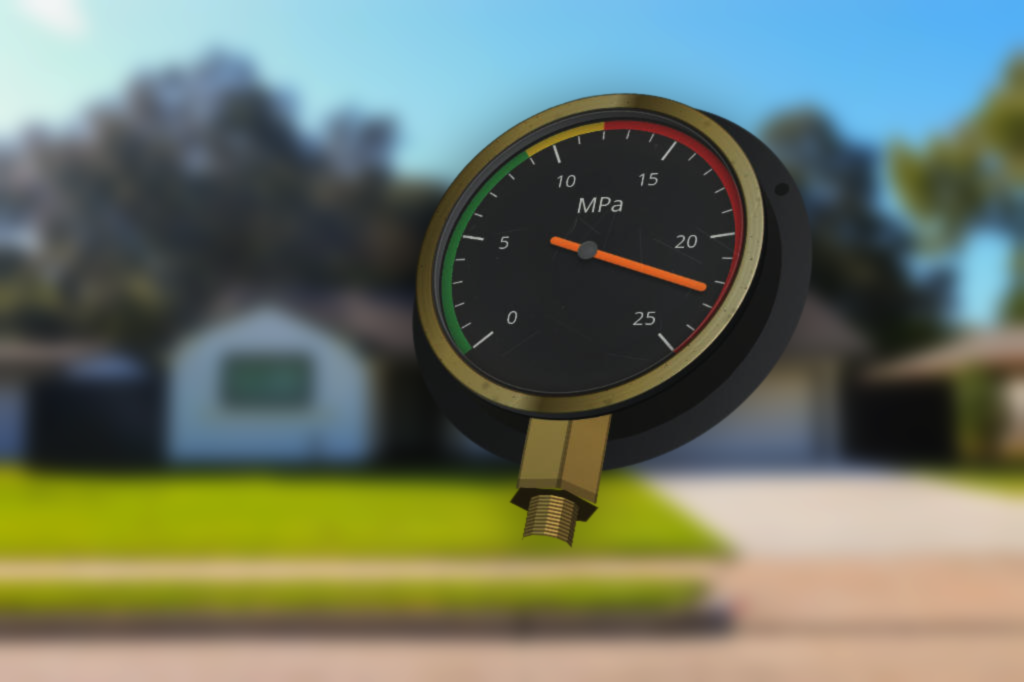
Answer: 22.5 MPa
